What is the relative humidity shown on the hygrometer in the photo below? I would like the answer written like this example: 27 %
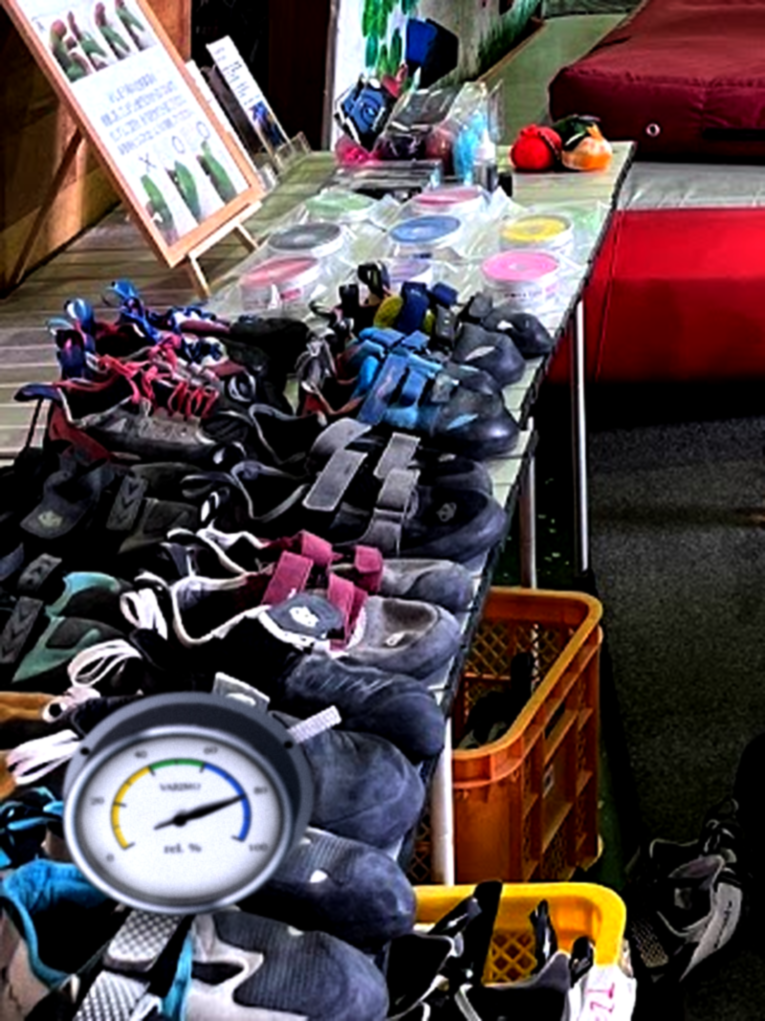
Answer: 80 %
